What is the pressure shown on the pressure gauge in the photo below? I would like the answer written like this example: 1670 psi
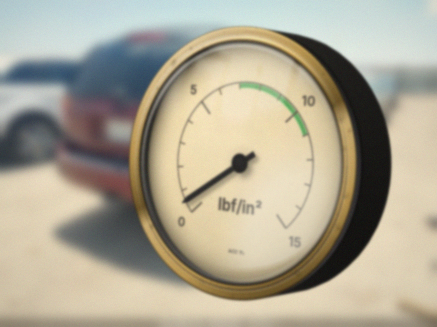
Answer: 0.5 psi
